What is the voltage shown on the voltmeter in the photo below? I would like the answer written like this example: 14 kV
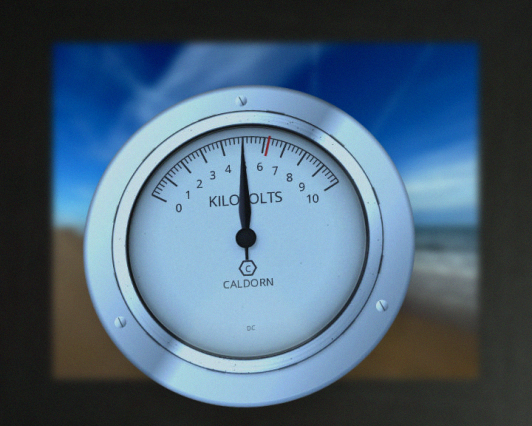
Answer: 5 kV
